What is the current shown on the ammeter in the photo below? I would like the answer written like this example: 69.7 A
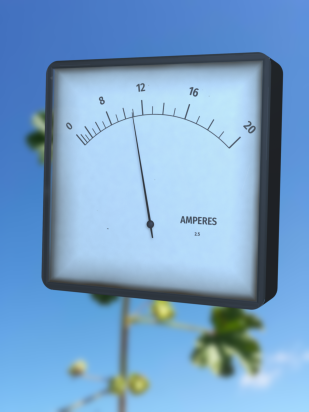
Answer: 11 A
